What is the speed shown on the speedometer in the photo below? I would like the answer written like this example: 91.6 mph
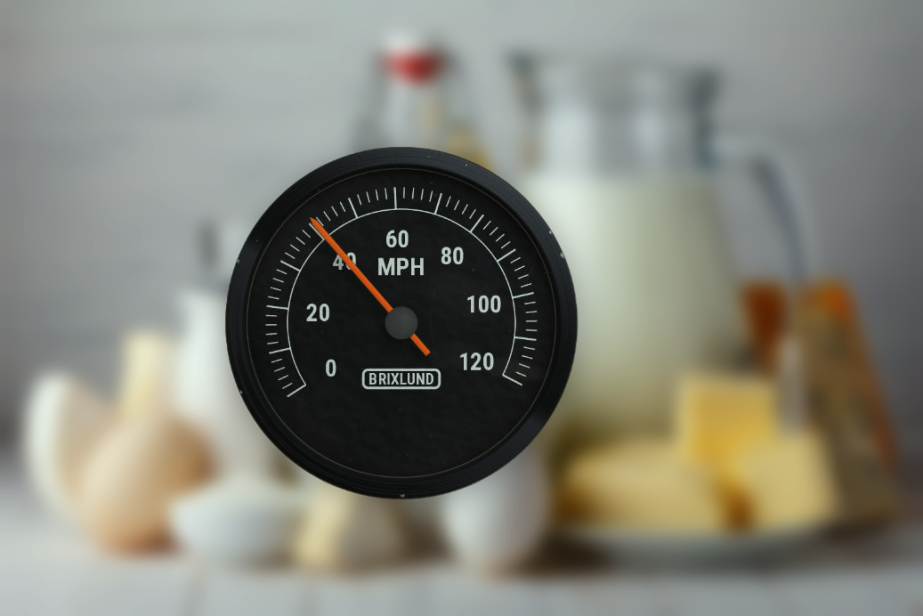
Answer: 41 mph
